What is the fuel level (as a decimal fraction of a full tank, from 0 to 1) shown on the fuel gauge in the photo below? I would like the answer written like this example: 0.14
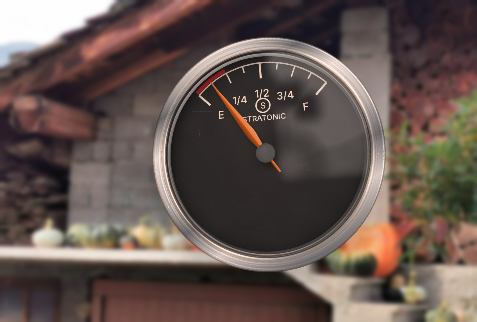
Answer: 0.125
